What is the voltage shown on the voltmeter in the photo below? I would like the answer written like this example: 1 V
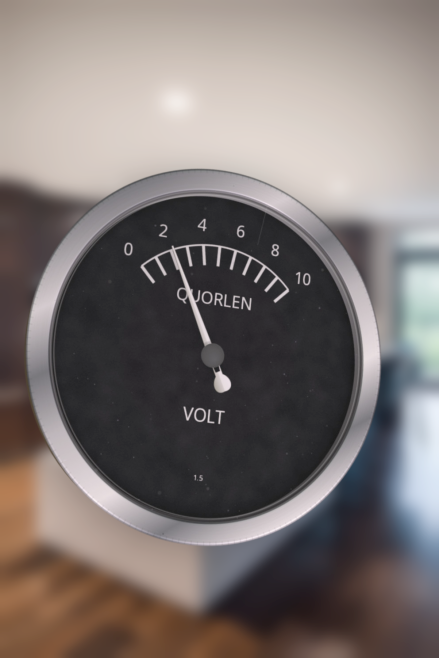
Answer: 2 V
